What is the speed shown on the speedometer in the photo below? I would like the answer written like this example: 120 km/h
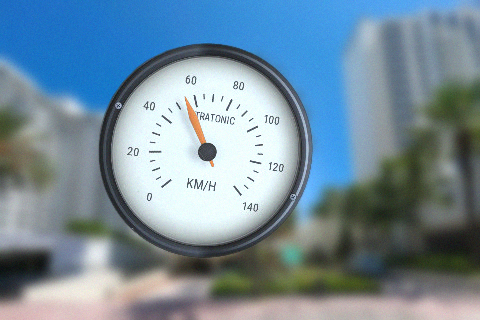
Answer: 55 km/h
